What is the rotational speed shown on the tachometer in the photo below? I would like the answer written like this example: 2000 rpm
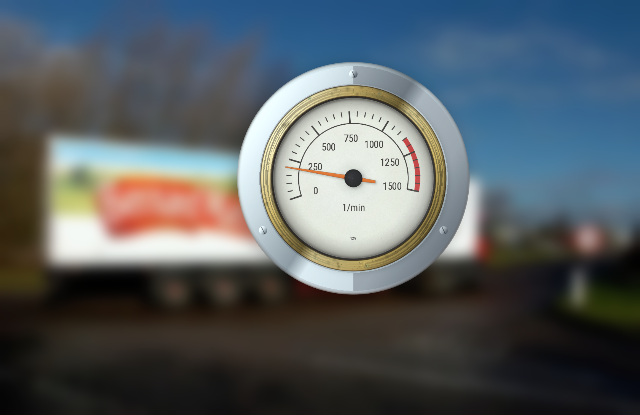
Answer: 200 rpm
